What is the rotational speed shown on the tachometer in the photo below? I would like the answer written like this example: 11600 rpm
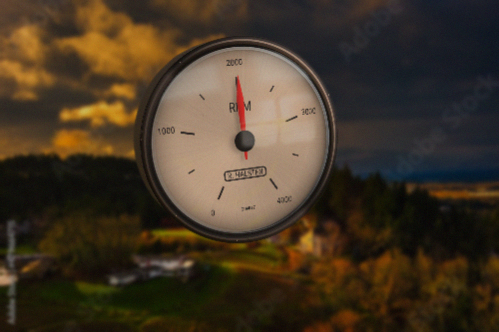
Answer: 2000 rpm
